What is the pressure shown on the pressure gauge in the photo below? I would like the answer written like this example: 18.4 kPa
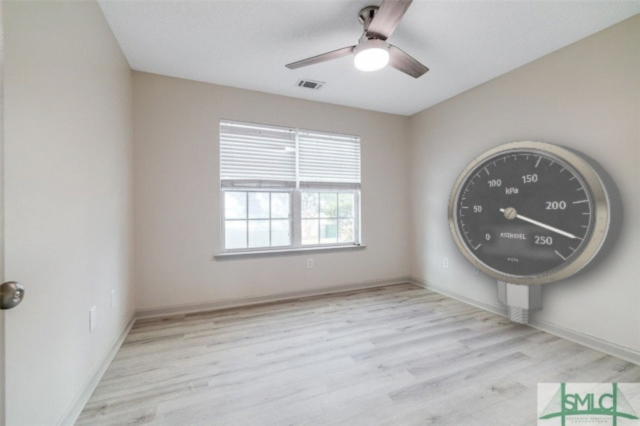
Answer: 230 kPa
